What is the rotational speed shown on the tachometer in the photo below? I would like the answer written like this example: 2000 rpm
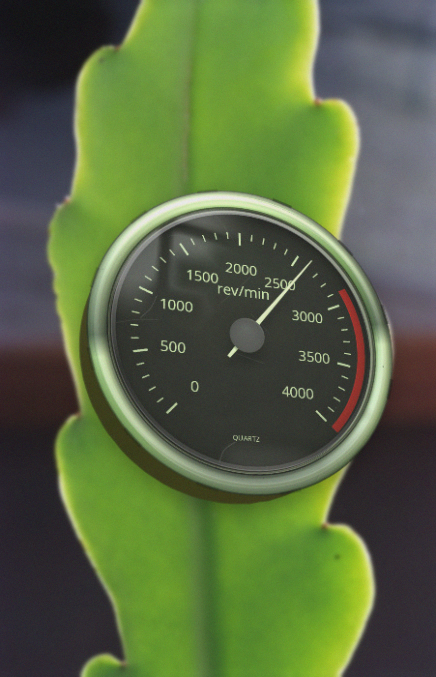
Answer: 2600 rpm
